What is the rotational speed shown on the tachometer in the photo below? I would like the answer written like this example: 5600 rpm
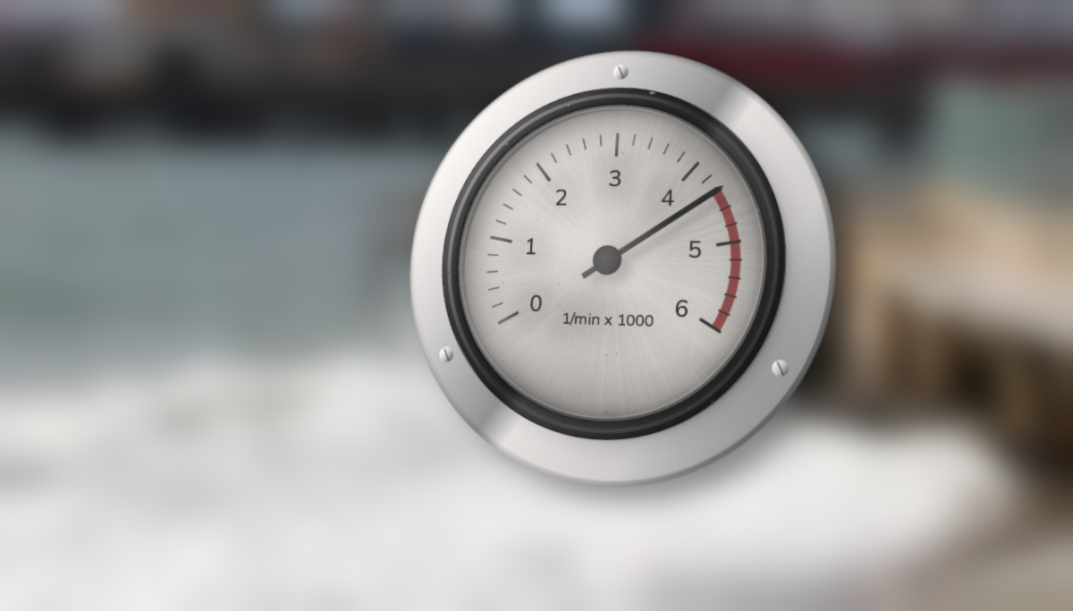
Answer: 4400 rpm
